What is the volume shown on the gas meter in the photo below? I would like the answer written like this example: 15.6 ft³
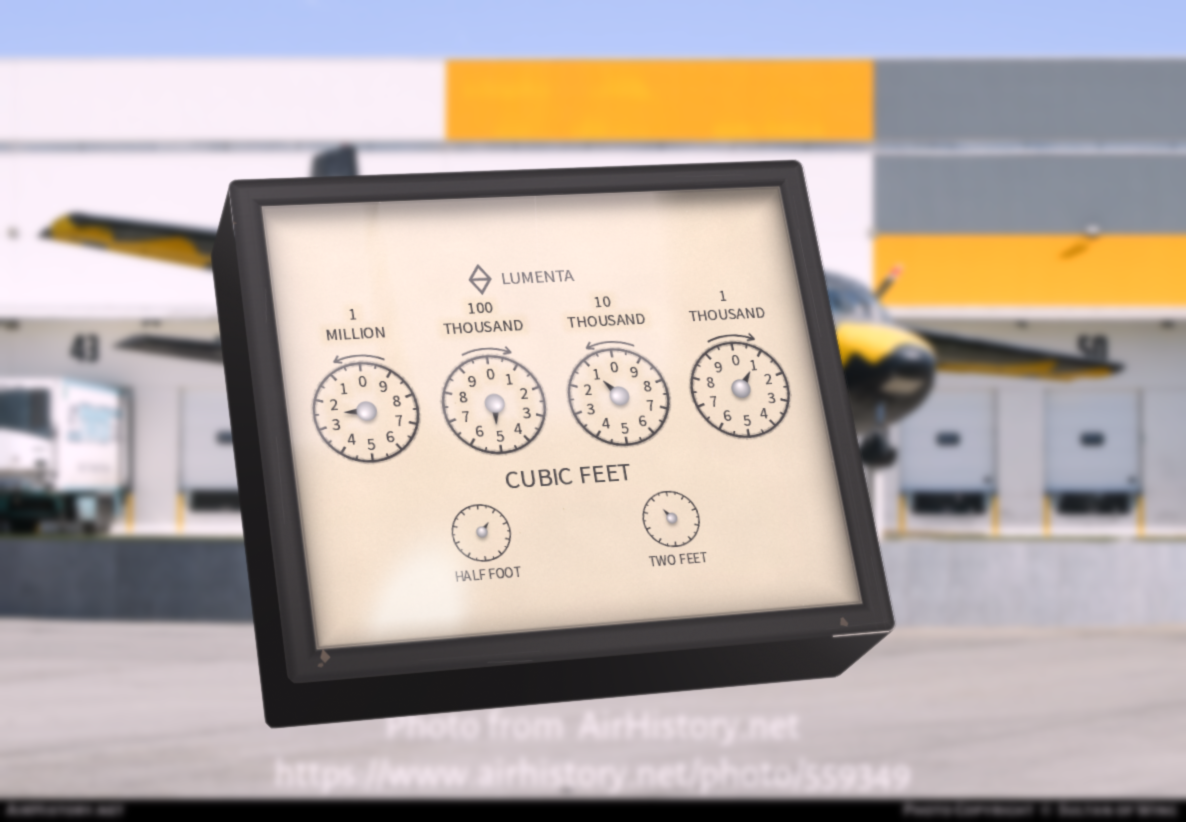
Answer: 251100 ft³
